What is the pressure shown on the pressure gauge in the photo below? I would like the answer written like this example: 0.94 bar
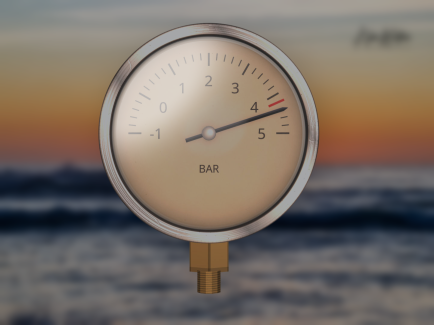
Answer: 4.4 bar
